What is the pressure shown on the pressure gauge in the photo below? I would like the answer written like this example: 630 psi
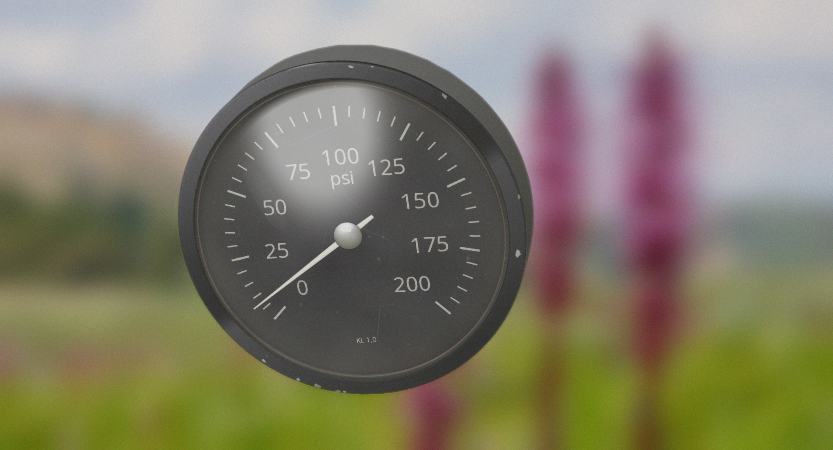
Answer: 7.5 psi
